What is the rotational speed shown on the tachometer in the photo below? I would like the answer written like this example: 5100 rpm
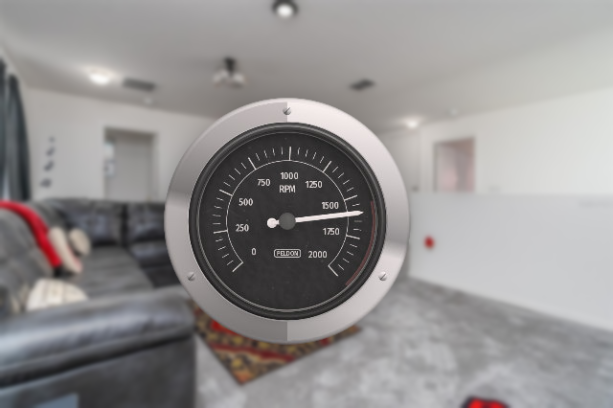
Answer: 1600 rpm
